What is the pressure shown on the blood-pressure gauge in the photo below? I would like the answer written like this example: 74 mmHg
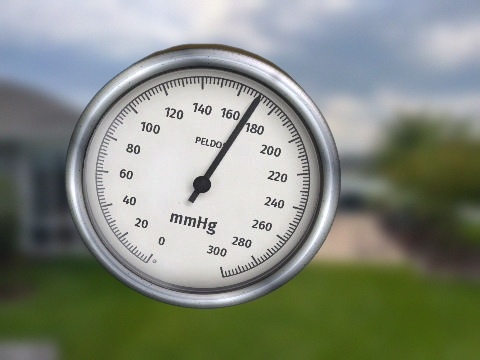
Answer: 170 mmHg
